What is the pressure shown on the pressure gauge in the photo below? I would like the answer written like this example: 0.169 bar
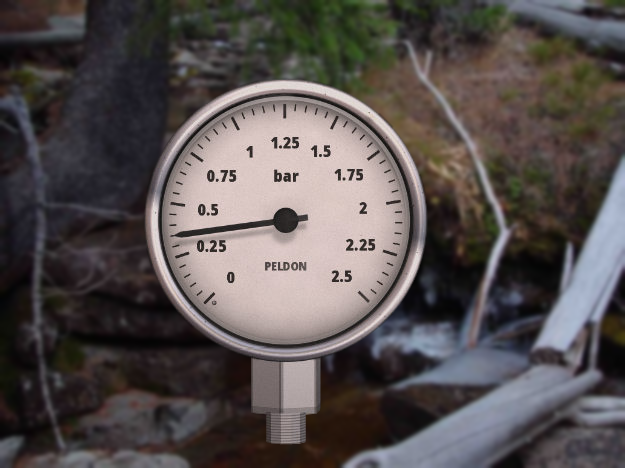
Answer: 0.35 bar
